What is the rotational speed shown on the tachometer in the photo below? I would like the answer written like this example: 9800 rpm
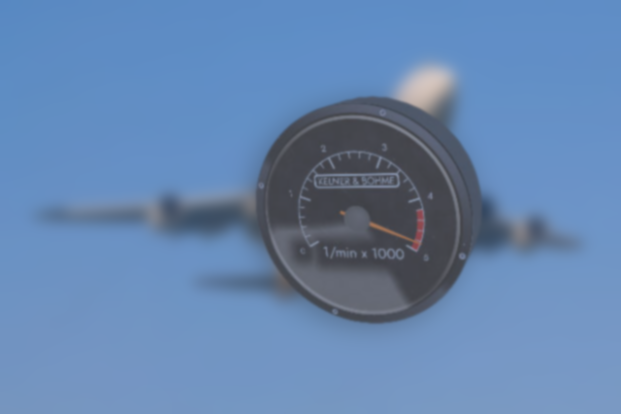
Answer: 4800 rpm
